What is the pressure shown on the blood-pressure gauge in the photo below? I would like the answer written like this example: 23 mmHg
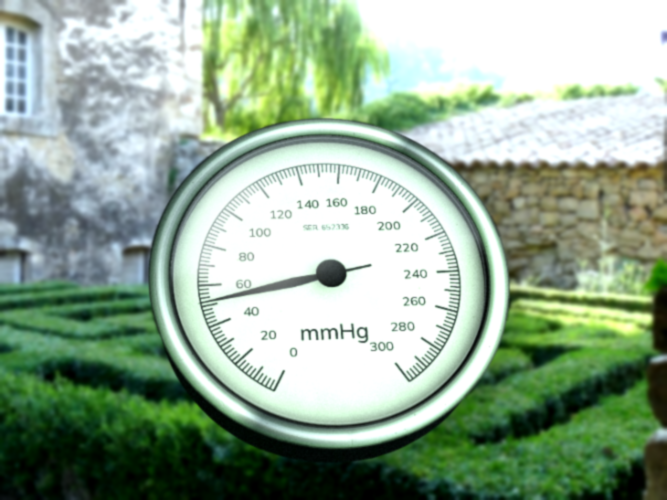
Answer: 50 mmHg
